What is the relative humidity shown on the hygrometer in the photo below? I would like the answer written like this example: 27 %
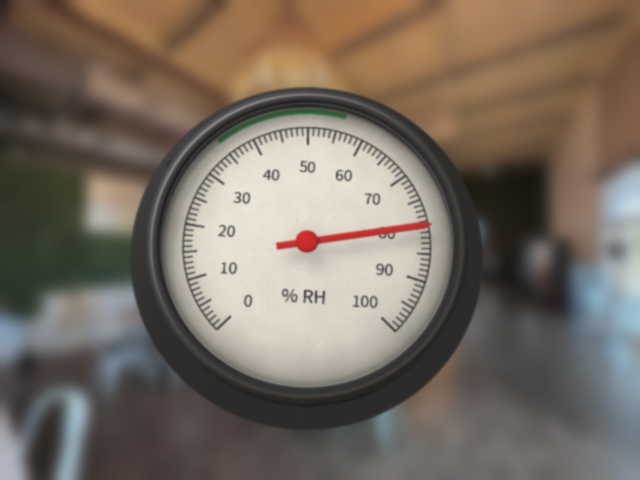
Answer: 80 %
